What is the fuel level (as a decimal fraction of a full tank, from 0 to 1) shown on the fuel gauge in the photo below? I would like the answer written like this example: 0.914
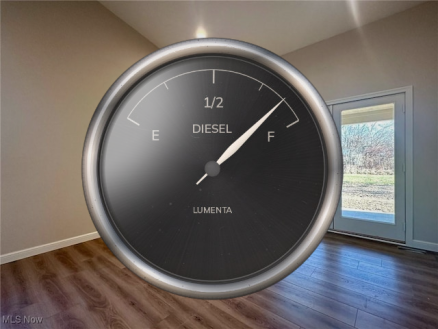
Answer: 0.875
